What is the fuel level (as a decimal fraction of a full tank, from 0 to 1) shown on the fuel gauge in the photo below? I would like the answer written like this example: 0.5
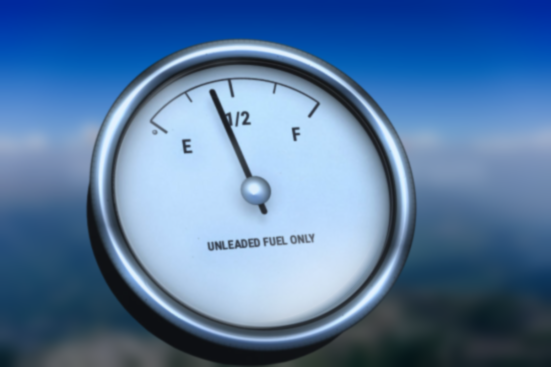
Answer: 0.375
